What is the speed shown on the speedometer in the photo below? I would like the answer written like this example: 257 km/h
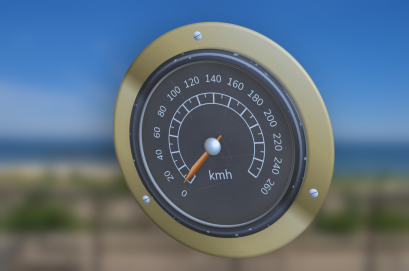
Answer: 5 km/h
